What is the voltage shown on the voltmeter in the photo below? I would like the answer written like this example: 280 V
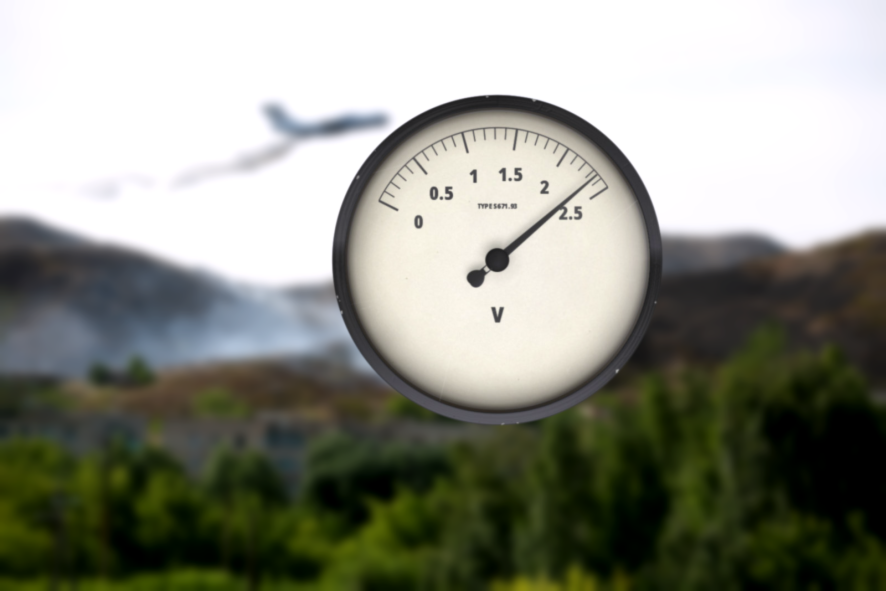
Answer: 2.35 V
